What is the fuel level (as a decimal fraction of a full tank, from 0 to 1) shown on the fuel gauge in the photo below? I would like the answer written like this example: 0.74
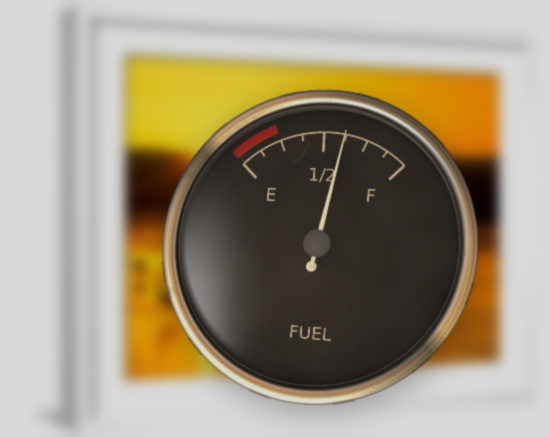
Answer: 0.625
